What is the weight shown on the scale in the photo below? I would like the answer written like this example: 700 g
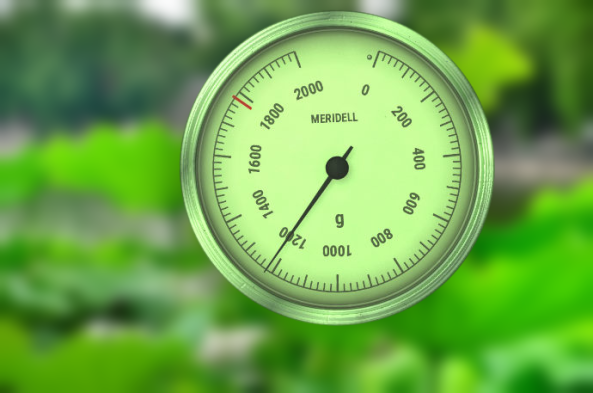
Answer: 1220 g
